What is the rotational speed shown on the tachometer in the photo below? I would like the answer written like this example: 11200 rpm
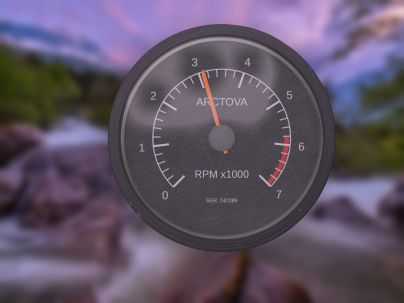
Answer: 3100 rpm
